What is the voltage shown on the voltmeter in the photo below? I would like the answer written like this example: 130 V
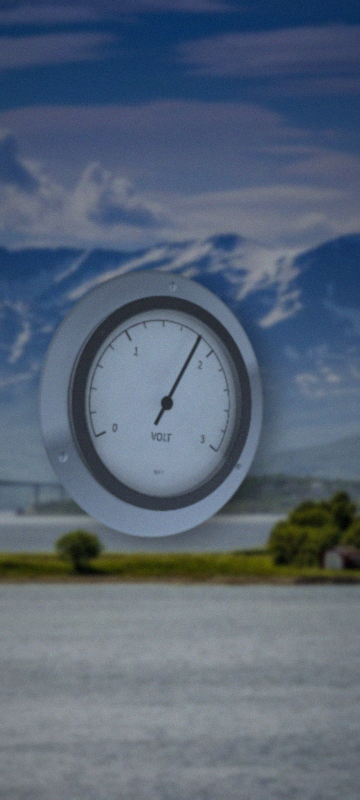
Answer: 1.8 V
